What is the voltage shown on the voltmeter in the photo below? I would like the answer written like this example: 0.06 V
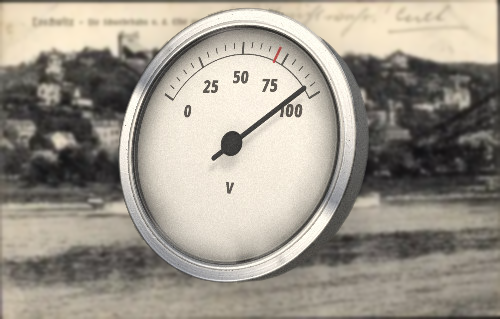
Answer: 95 V
